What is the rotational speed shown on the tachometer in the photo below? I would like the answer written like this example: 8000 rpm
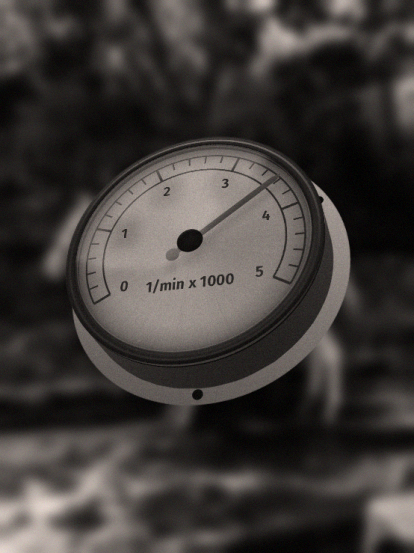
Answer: 3600 rpm
